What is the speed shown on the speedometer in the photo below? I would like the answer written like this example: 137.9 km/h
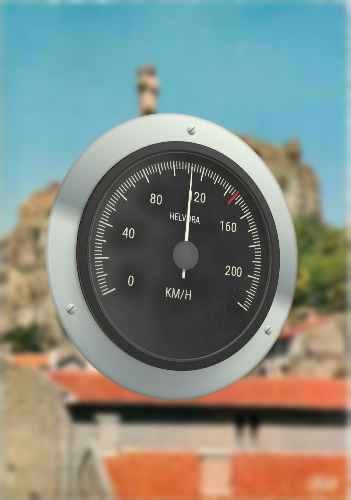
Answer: 110 km/h
